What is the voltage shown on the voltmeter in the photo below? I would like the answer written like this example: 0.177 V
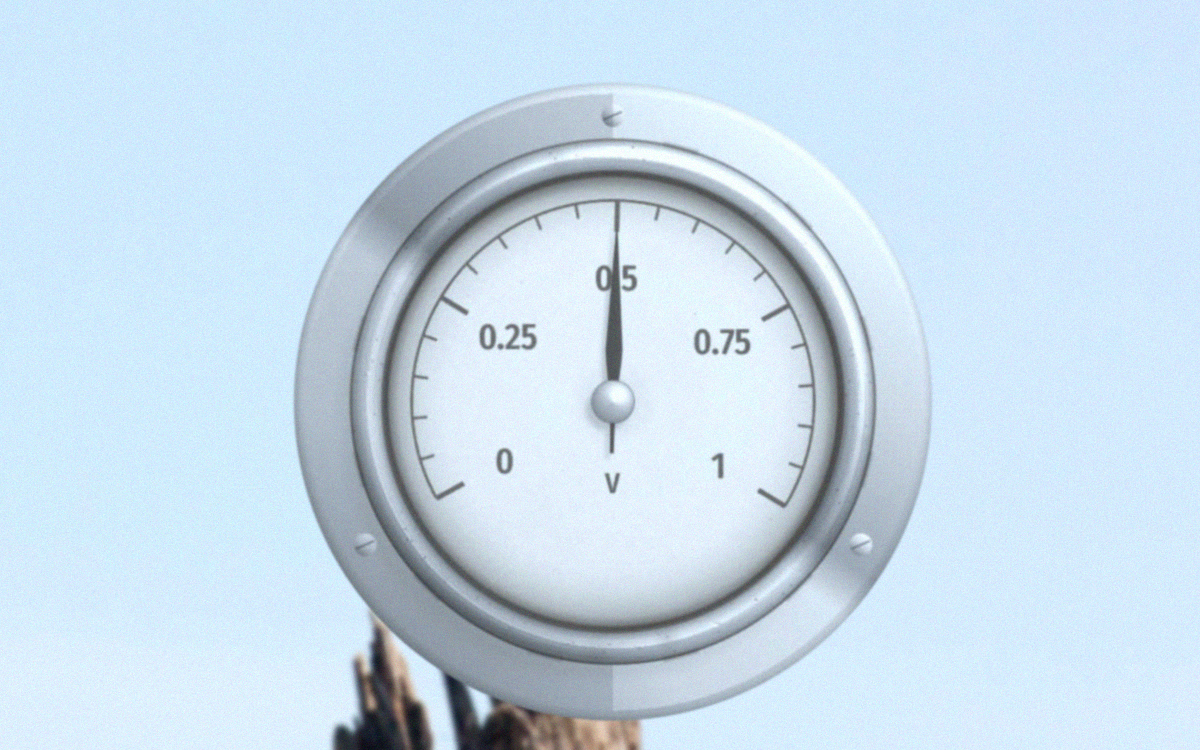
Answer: 0.5 V
